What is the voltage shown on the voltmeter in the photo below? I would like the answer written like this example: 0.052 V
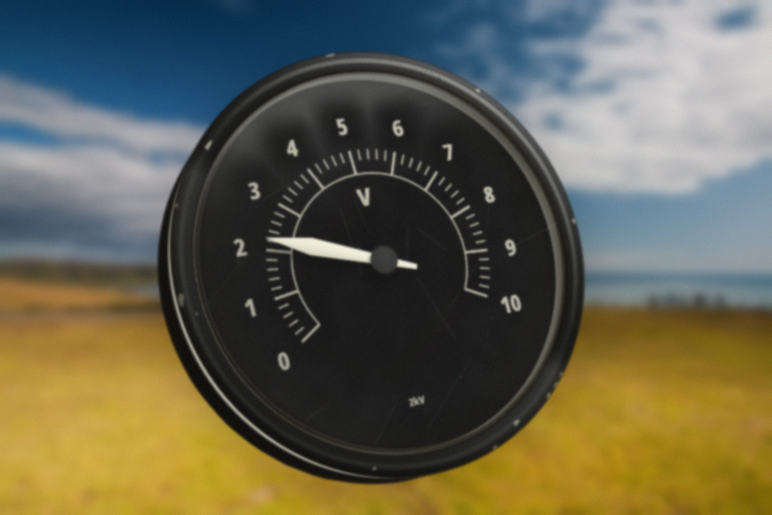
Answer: 2.2 V
